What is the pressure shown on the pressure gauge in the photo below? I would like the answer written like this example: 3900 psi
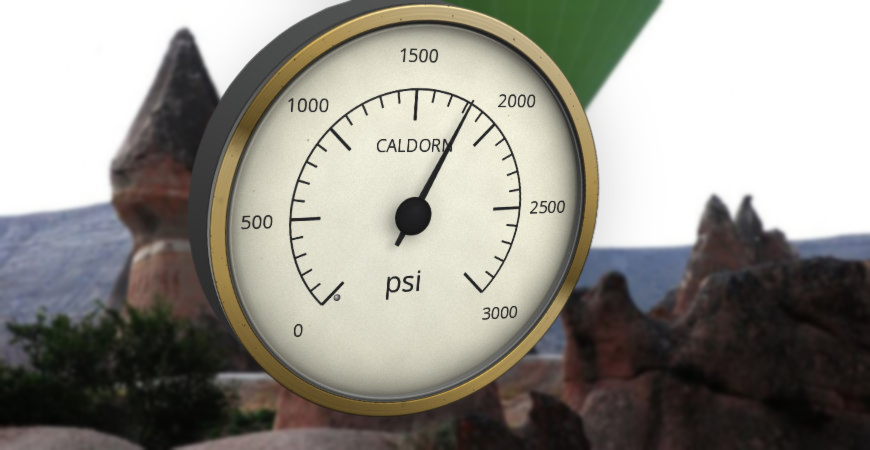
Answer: 1800 psi
